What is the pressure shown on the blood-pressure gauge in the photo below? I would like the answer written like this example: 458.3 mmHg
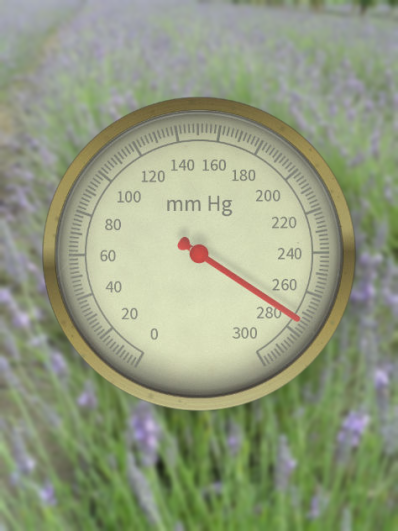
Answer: 274 mmHg
